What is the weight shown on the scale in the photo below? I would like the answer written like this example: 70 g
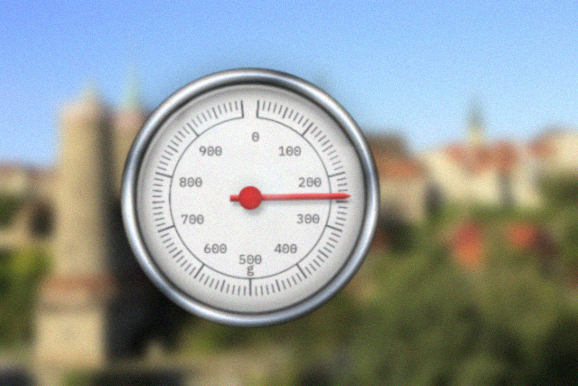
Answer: 240 g
